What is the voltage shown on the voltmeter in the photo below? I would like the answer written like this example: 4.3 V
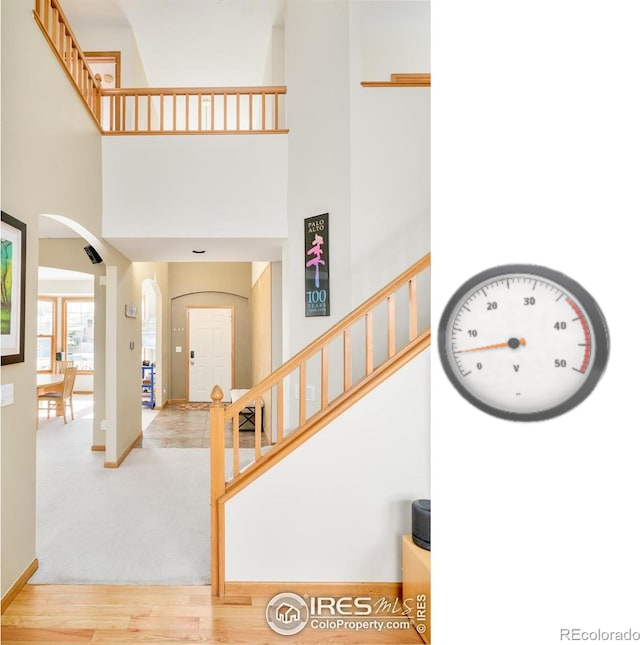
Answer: 5 V
